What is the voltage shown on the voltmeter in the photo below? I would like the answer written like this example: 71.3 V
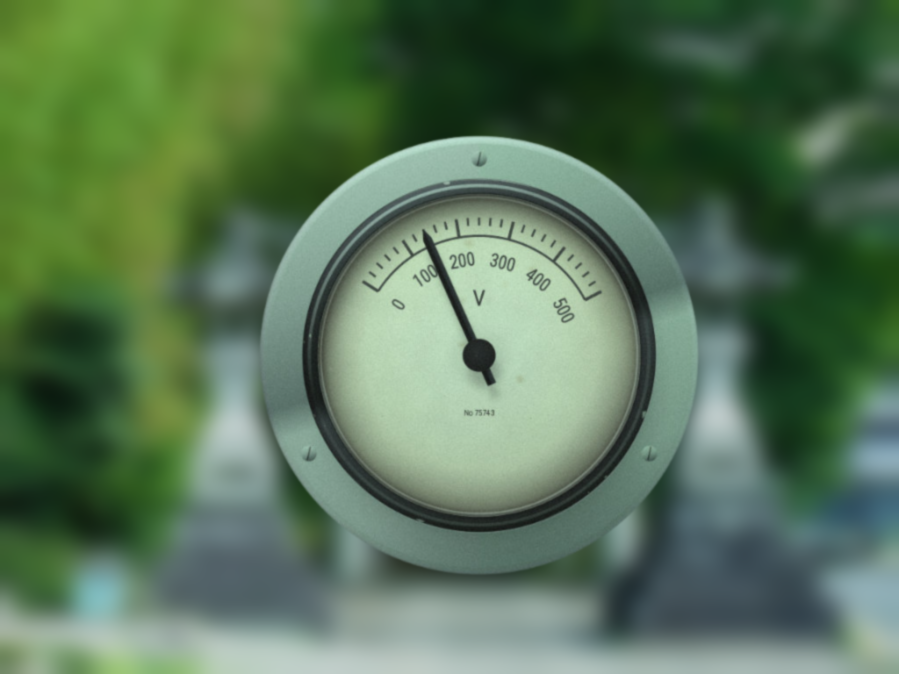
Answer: 140 V
